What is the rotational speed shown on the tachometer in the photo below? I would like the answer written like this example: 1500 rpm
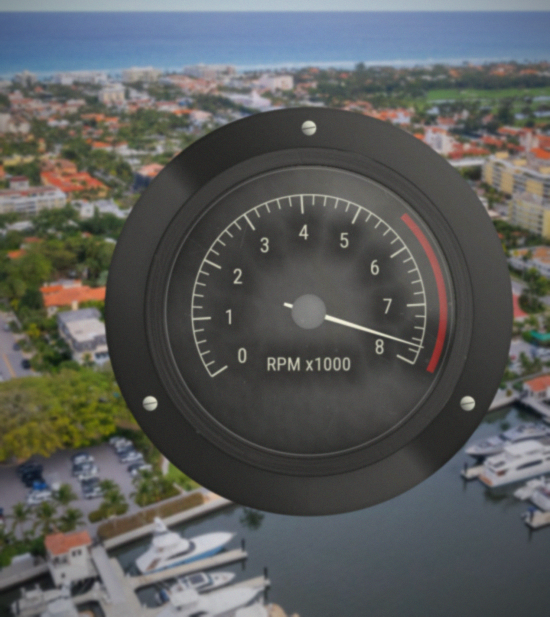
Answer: 7700 rpm
